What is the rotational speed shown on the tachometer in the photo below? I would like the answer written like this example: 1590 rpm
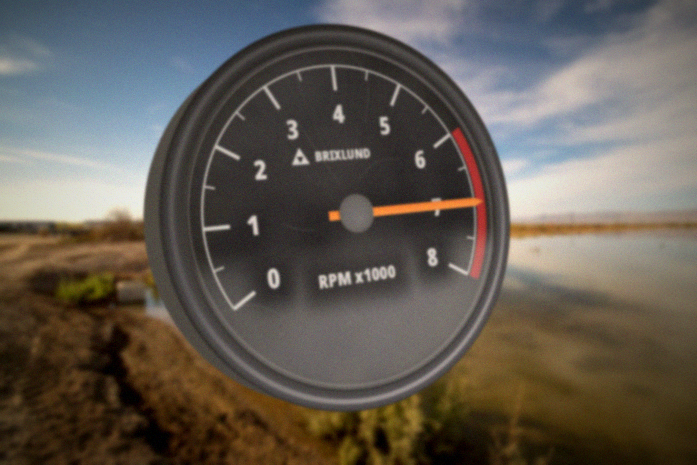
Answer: 7000 rpm
